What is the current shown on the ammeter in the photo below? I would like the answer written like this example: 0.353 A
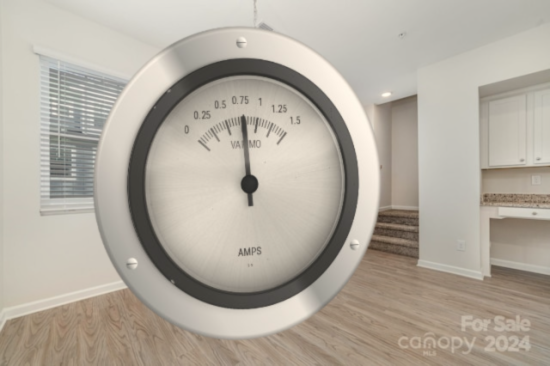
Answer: 0.75 A
